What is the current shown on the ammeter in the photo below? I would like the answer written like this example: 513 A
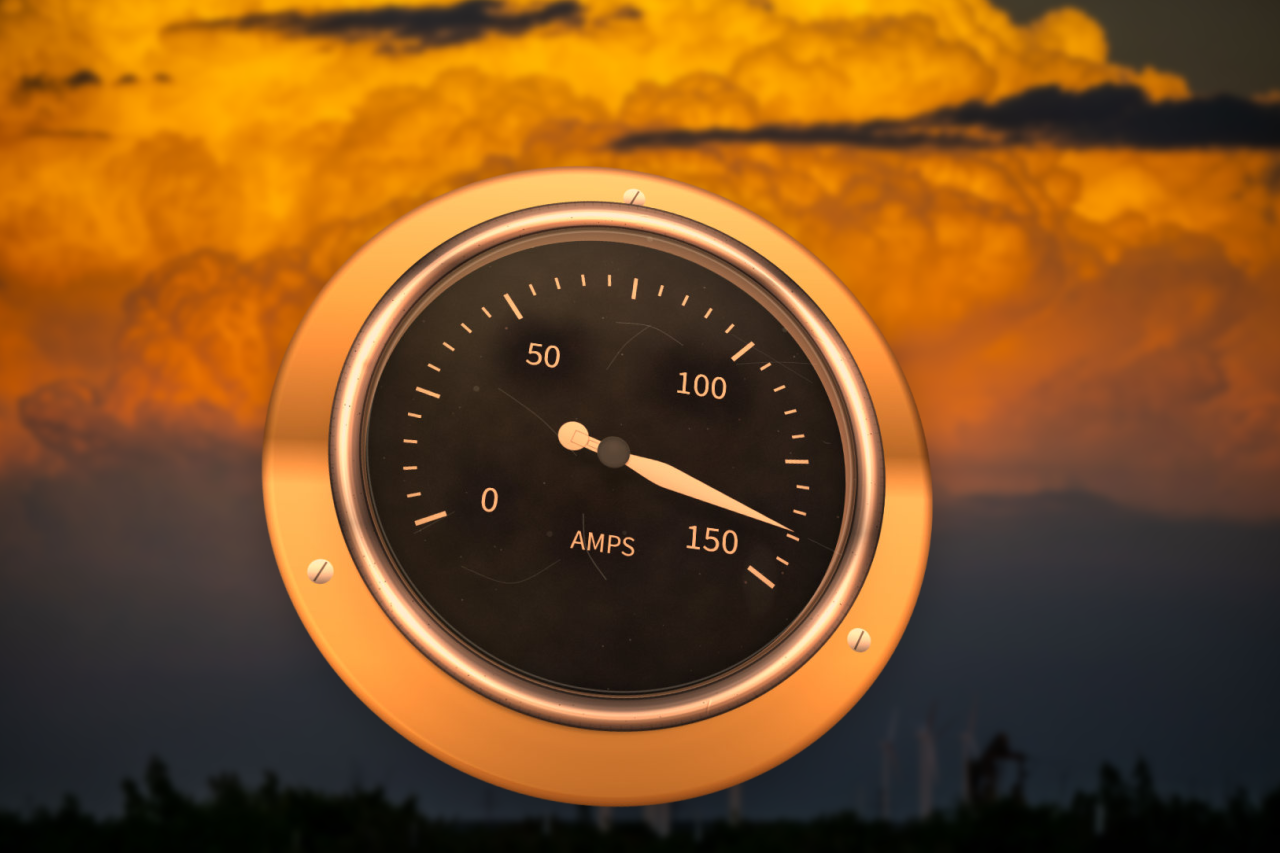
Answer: 140 A
